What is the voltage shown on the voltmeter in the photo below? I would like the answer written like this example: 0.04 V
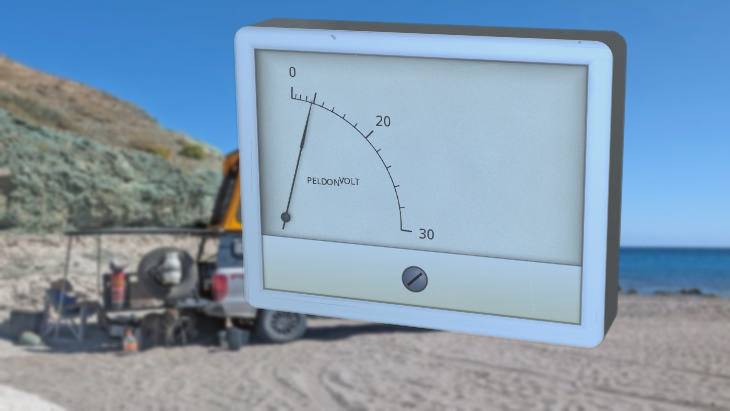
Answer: 10 V
